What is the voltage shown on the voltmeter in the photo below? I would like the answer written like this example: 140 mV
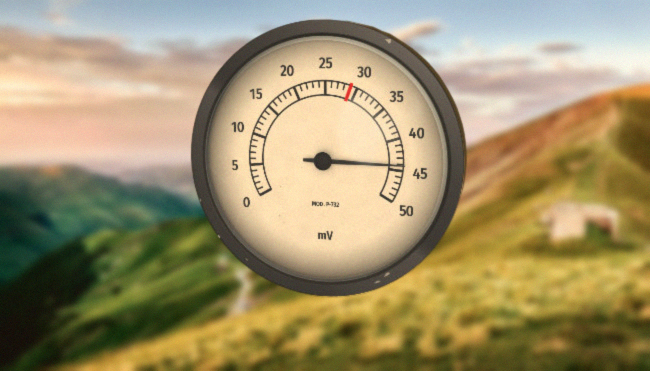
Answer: 44 mV
